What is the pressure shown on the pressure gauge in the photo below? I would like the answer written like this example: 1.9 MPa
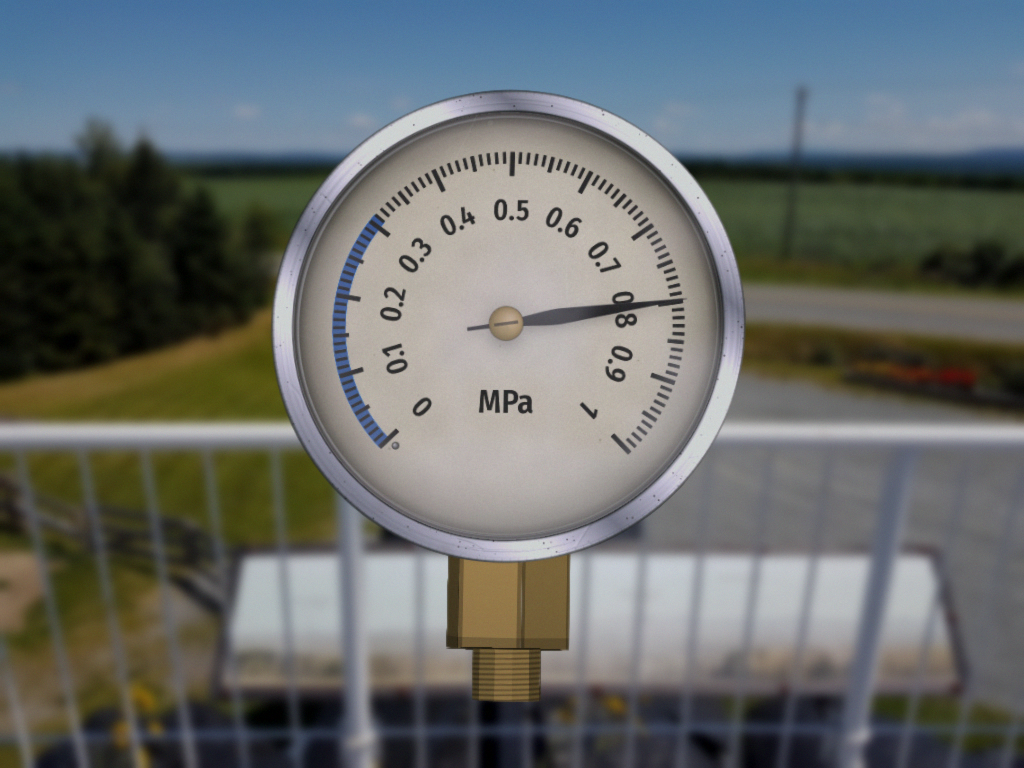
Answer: 0.8 MPa
